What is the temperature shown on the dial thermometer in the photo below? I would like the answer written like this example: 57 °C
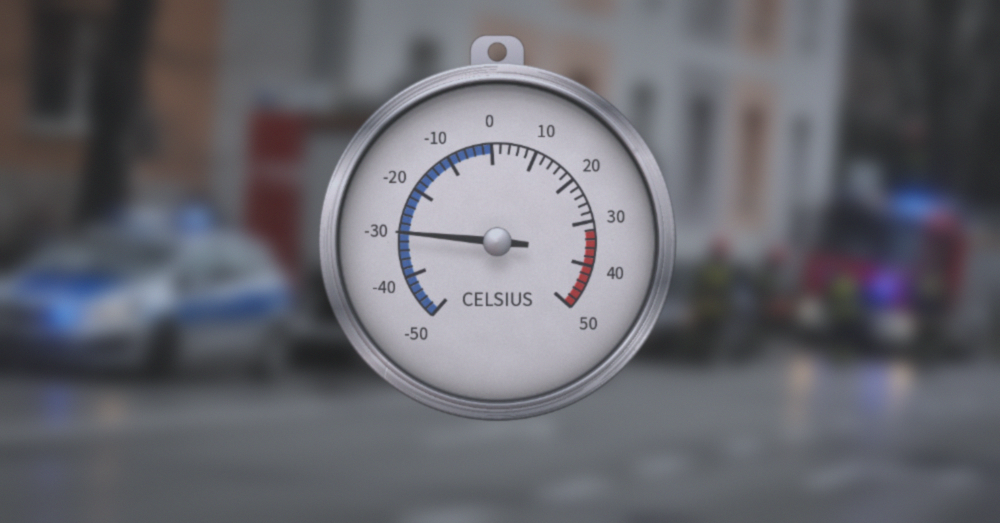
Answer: -30 °C
